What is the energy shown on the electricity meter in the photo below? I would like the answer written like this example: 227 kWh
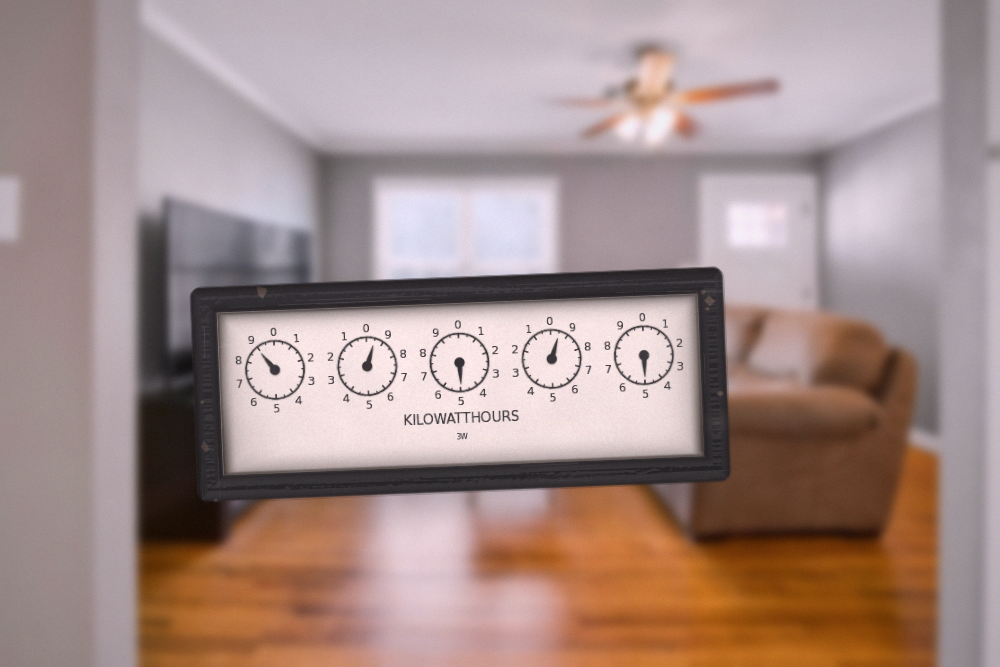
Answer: 89495 kWh
